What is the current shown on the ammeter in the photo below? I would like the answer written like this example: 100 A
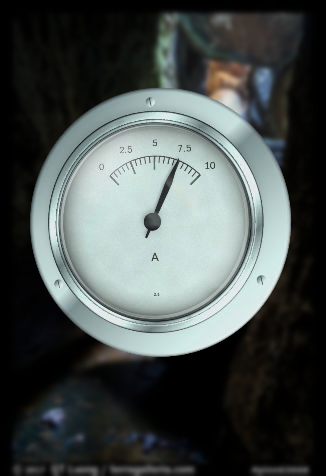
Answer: 7.5 A
